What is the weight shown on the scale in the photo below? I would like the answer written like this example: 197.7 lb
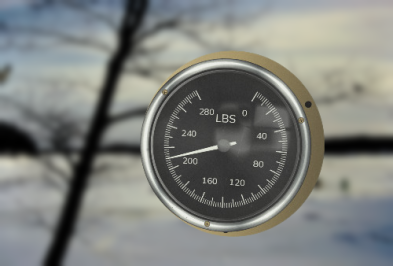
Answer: 210 lb
